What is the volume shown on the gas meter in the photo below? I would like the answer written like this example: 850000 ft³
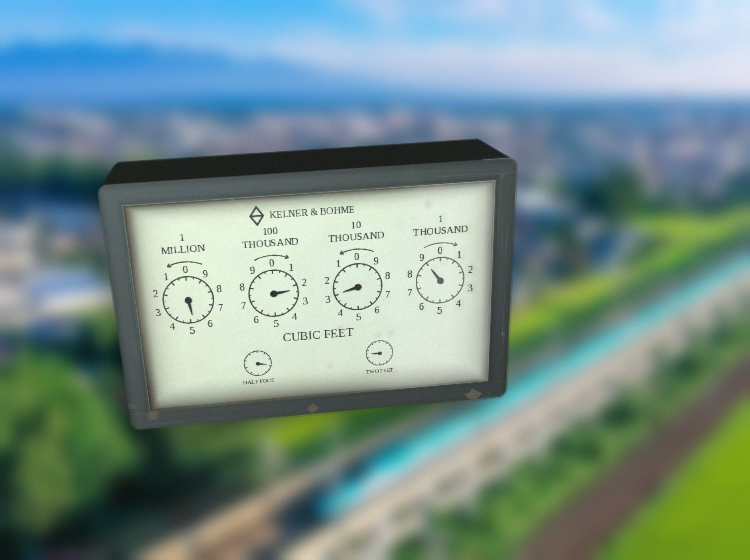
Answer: 522900 ft³
